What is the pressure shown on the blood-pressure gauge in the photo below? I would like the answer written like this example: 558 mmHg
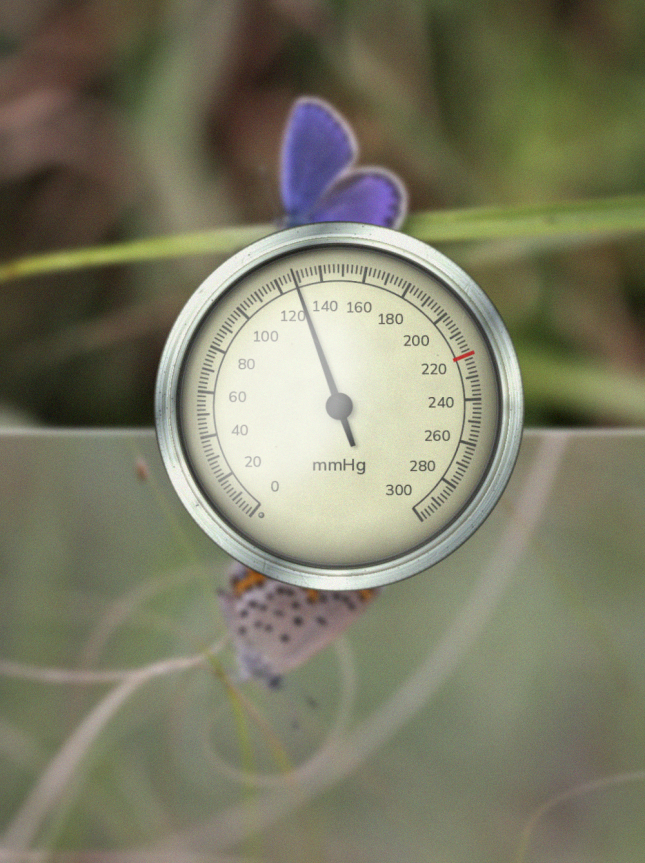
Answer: 128 mmHg
